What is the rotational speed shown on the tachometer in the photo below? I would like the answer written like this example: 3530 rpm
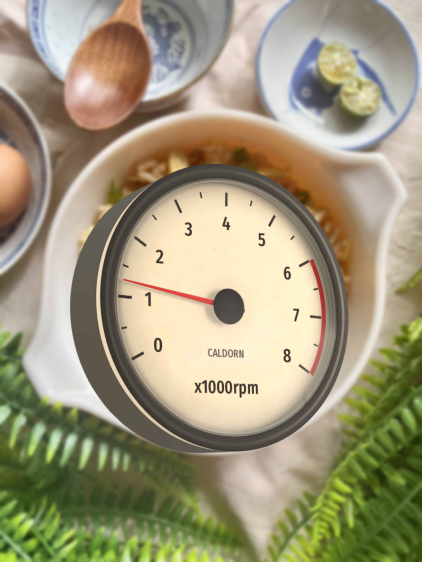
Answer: 1250 rpm
